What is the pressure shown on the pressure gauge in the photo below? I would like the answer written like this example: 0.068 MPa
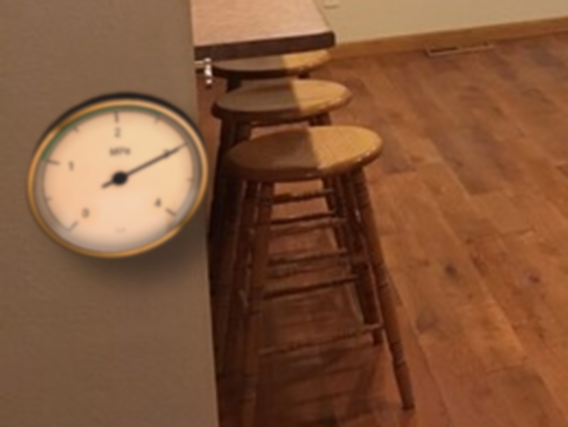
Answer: 3 MPa
